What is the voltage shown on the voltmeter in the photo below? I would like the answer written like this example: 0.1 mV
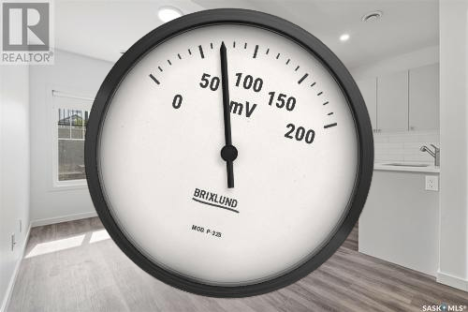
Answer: 70 mV
